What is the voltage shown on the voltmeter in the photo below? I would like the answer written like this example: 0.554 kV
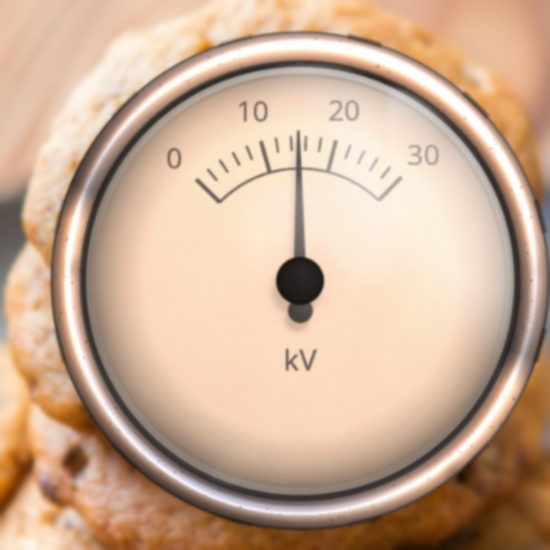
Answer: 15 kV
